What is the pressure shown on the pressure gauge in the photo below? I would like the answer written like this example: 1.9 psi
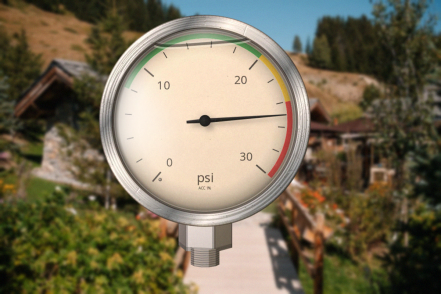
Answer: 25 psi
